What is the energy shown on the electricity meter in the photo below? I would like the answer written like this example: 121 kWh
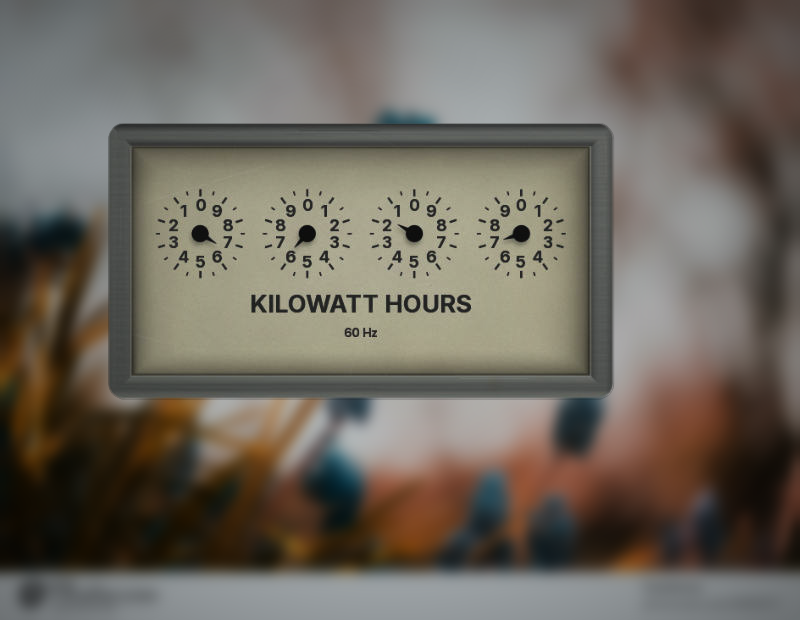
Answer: 6617 kWh
